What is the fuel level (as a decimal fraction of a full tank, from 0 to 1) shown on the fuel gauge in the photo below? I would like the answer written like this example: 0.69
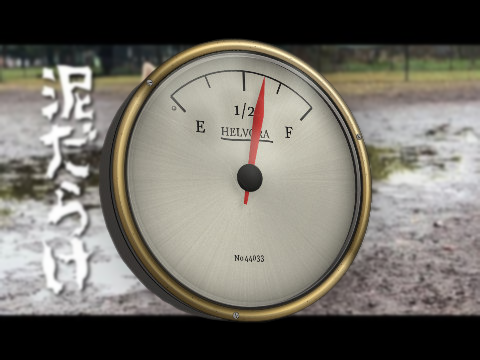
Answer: 0.625
